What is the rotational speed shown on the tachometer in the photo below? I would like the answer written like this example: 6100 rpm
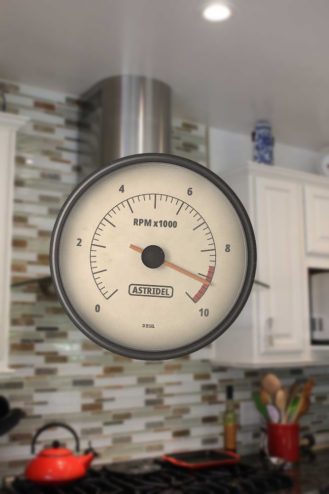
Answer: 9200 rpm
